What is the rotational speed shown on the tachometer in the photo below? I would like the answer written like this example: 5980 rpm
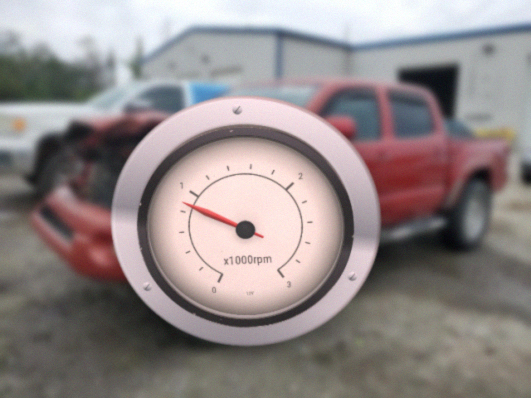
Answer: 900 rpm
